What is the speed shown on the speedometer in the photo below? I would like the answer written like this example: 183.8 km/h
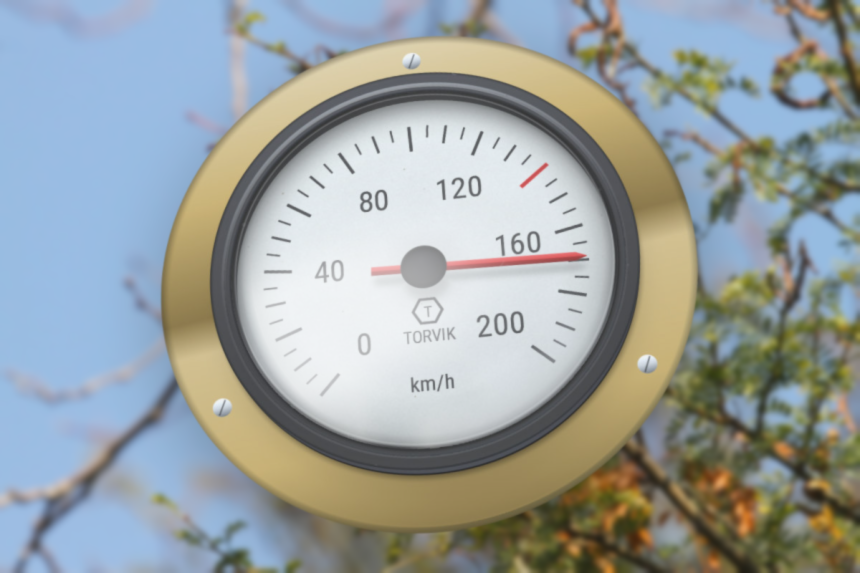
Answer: 170 km/h
